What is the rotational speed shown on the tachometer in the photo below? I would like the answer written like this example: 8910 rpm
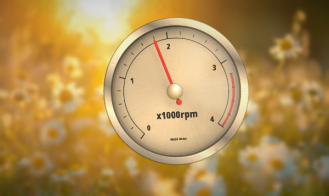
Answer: 1800 rpm
